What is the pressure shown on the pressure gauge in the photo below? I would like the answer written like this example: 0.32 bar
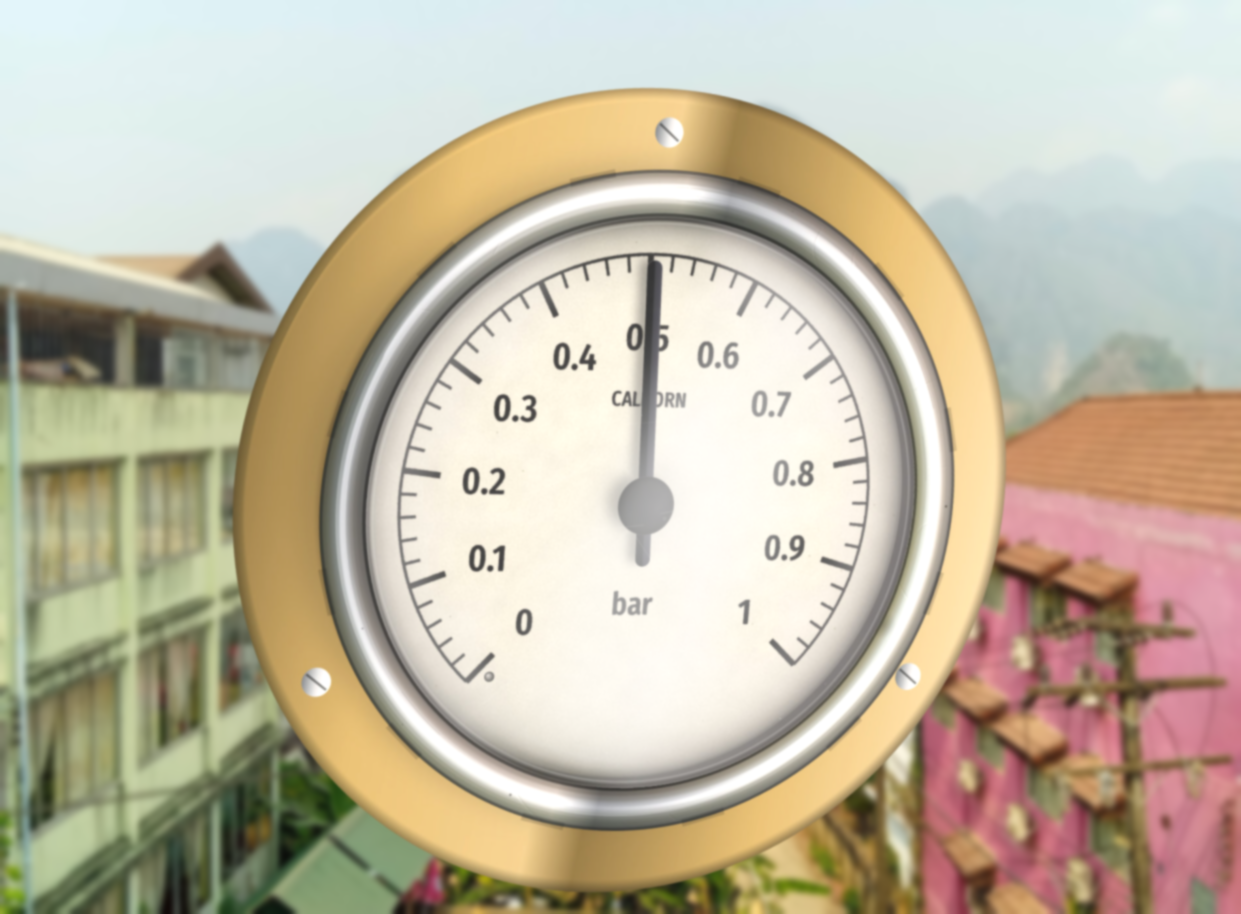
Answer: 0.5 bar
